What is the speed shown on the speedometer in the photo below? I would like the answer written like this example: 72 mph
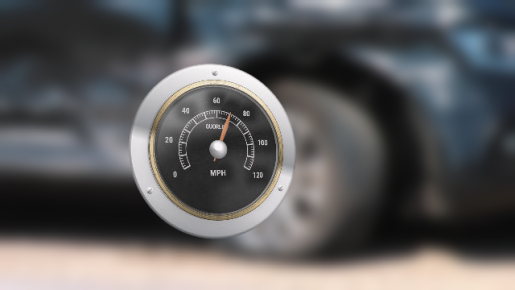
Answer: 70 mph
